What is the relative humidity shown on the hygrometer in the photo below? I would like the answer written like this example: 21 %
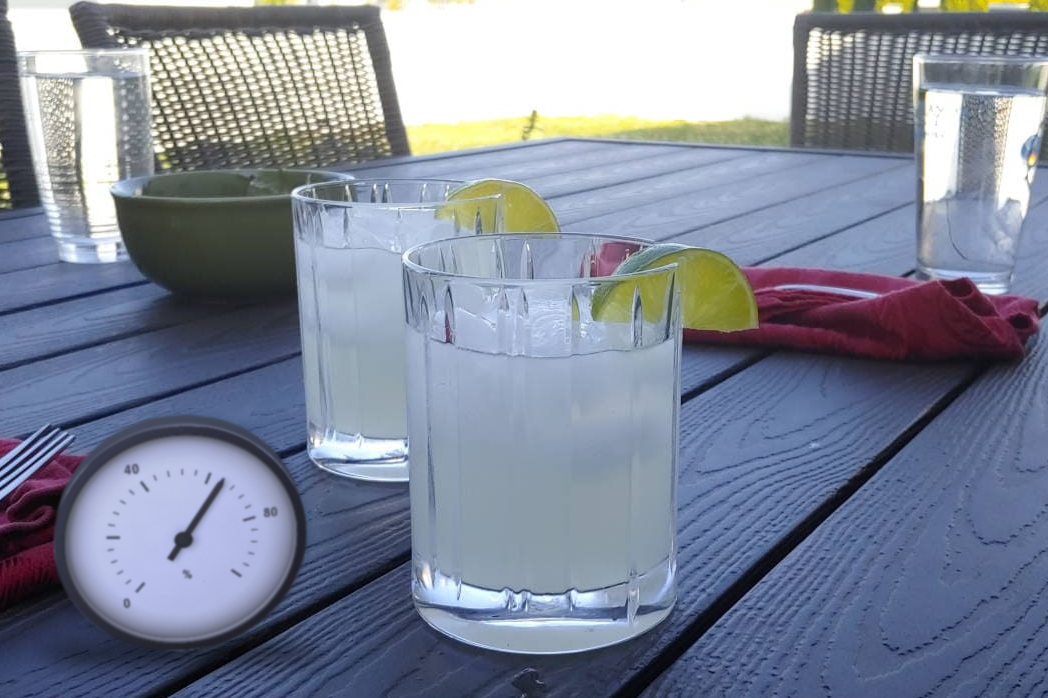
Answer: 64 %
